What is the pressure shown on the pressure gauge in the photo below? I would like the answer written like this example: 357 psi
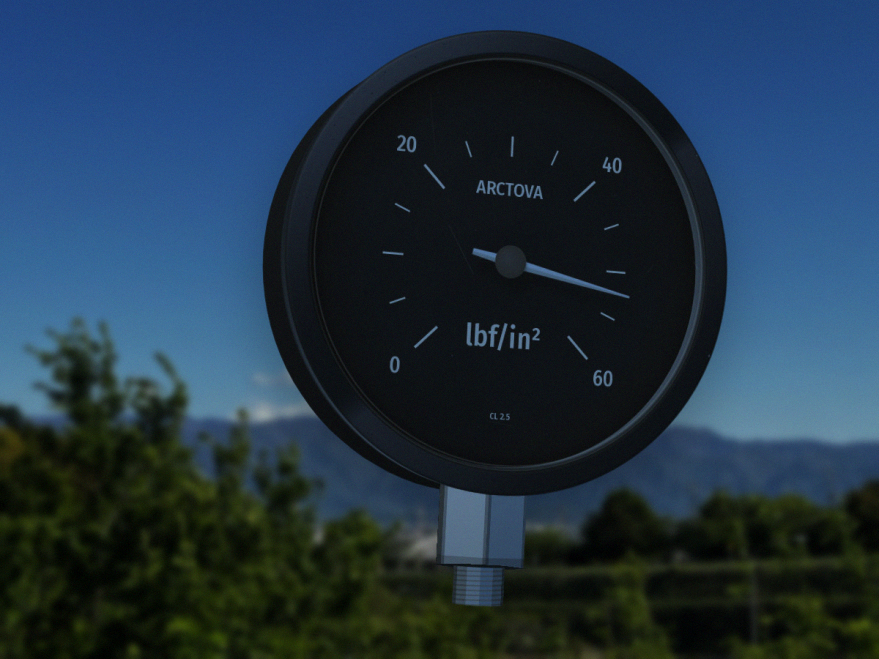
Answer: 52.5 psi
